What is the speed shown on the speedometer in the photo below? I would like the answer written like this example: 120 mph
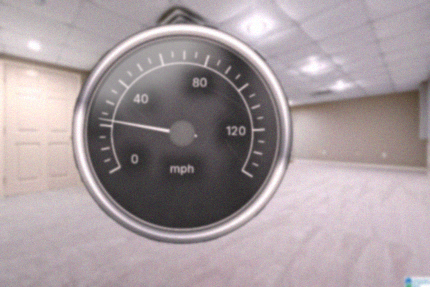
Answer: 22.5 mph
